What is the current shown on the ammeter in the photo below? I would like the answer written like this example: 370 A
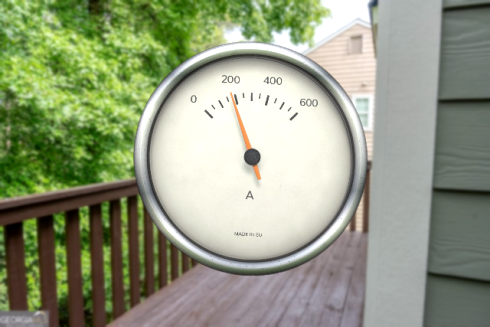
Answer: 175 A
